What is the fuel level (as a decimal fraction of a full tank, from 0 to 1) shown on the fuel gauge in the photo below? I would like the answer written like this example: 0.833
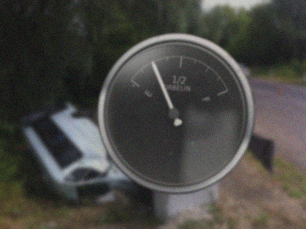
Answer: 0.25
